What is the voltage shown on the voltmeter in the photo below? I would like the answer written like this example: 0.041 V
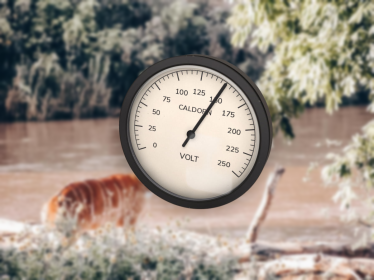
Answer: 150 V
